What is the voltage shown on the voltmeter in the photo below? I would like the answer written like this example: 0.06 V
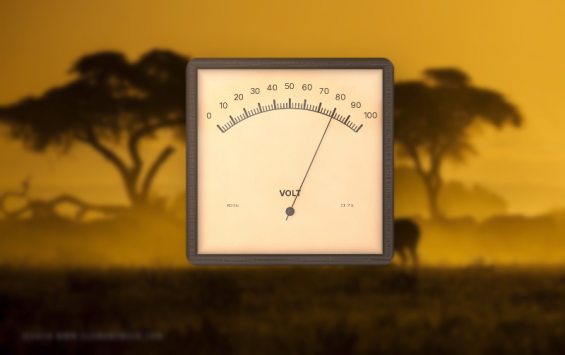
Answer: 80 V
